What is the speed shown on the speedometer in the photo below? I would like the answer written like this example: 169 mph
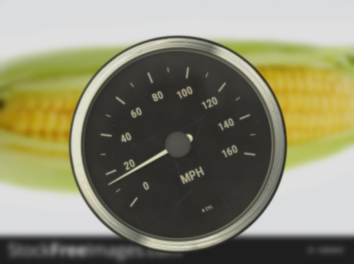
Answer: 15 mph
